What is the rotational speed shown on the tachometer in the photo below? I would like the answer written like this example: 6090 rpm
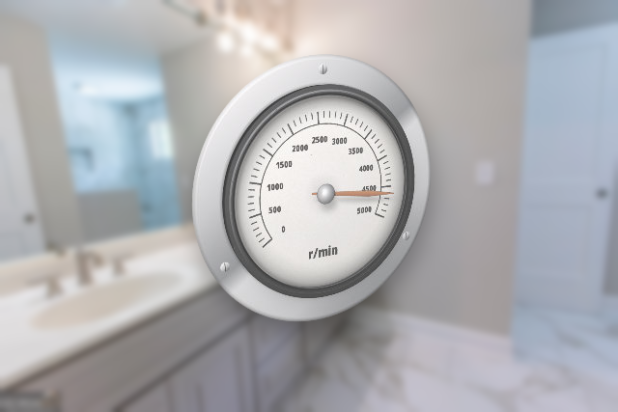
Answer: 4600 rpm
